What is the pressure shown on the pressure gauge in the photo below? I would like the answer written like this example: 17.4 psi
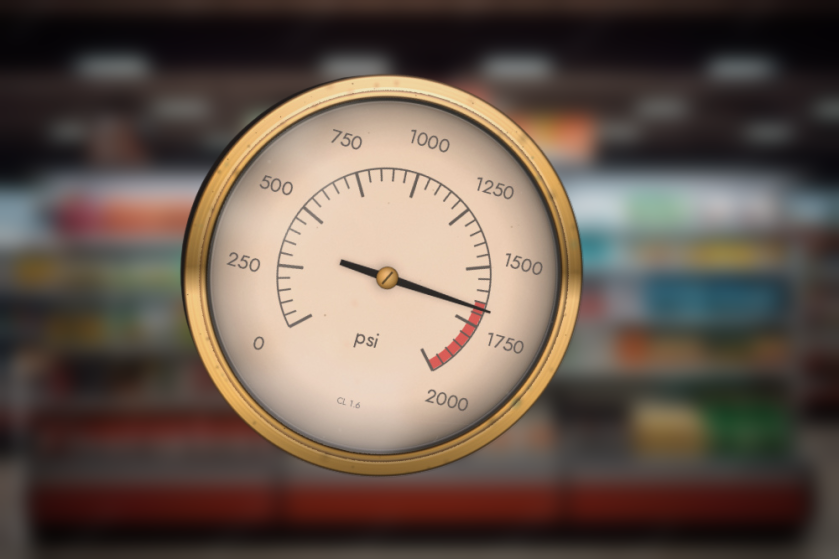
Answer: 1675 psi
